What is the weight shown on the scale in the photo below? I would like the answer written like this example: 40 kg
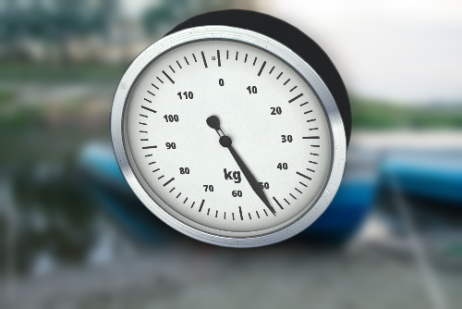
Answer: 52 kg
